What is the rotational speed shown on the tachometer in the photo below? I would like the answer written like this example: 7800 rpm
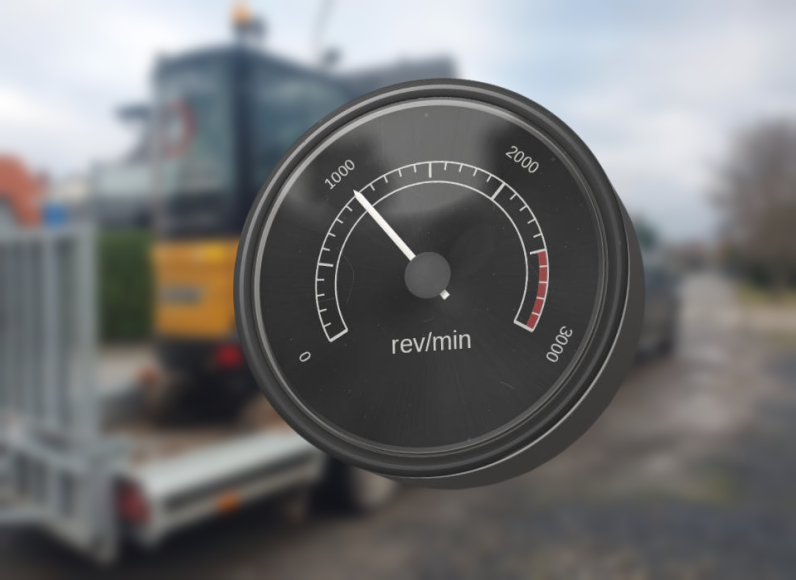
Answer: 1000 rpm
